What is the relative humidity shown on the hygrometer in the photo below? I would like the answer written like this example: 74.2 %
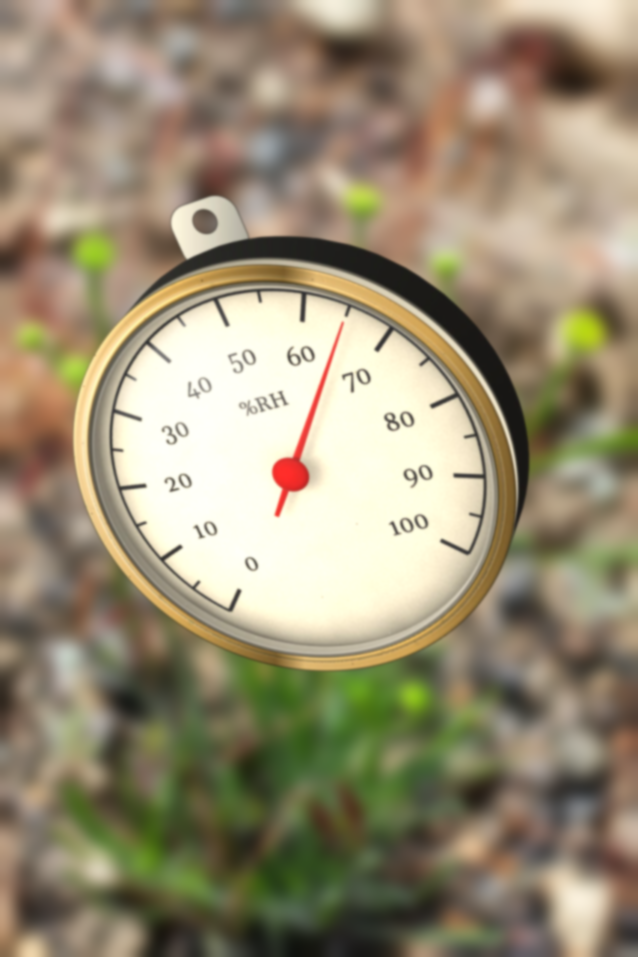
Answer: 65 %
